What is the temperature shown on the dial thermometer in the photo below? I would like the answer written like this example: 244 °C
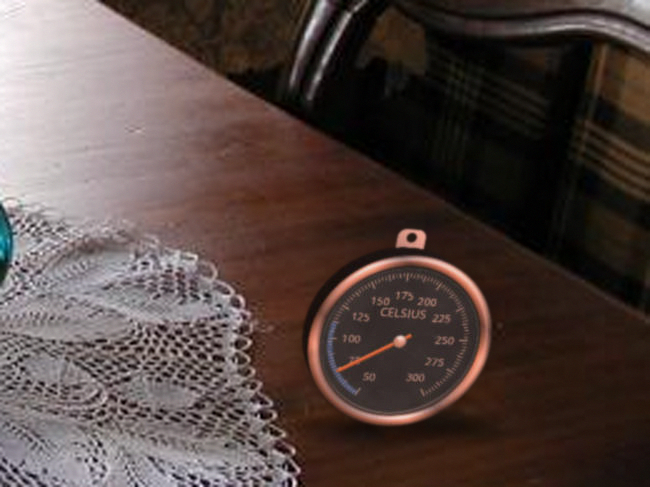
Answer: 75 °C
